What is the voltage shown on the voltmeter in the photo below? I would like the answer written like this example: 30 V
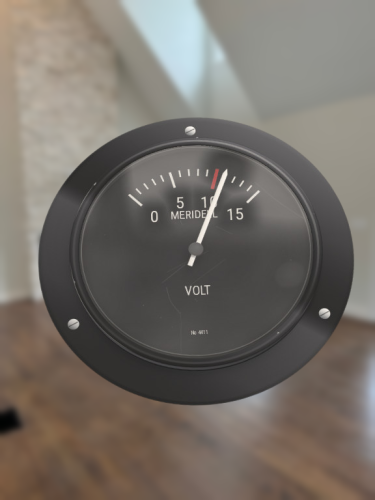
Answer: 11 V
